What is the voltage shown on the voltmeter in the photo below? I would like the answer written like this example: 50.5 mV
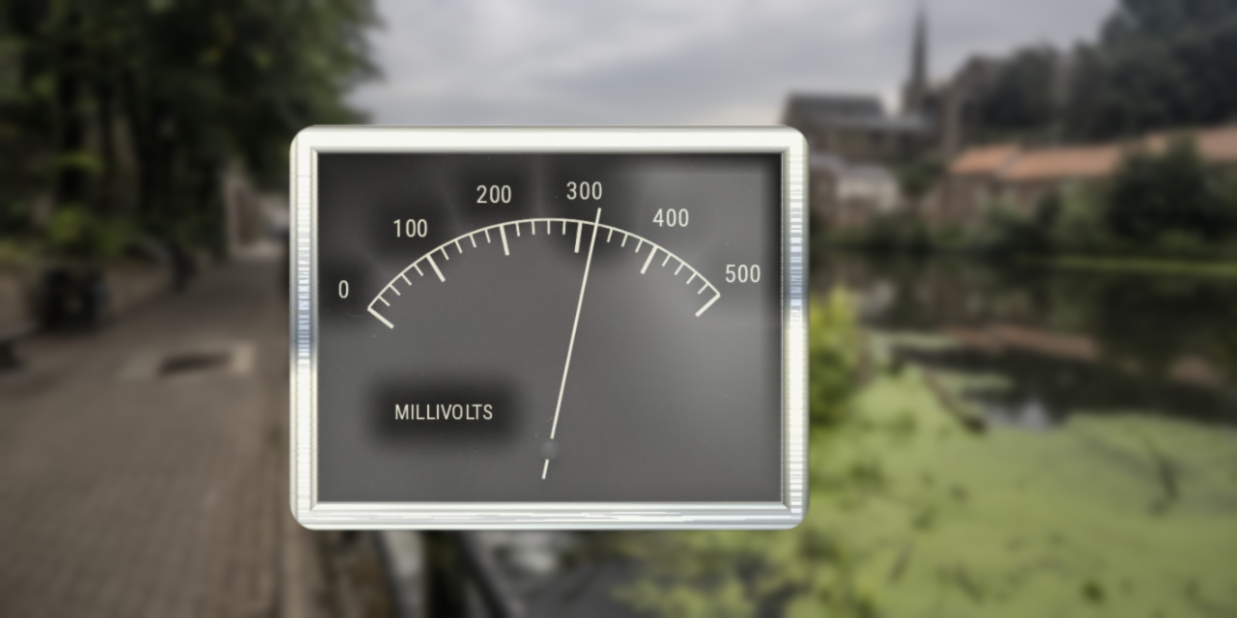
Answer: 320 mV
